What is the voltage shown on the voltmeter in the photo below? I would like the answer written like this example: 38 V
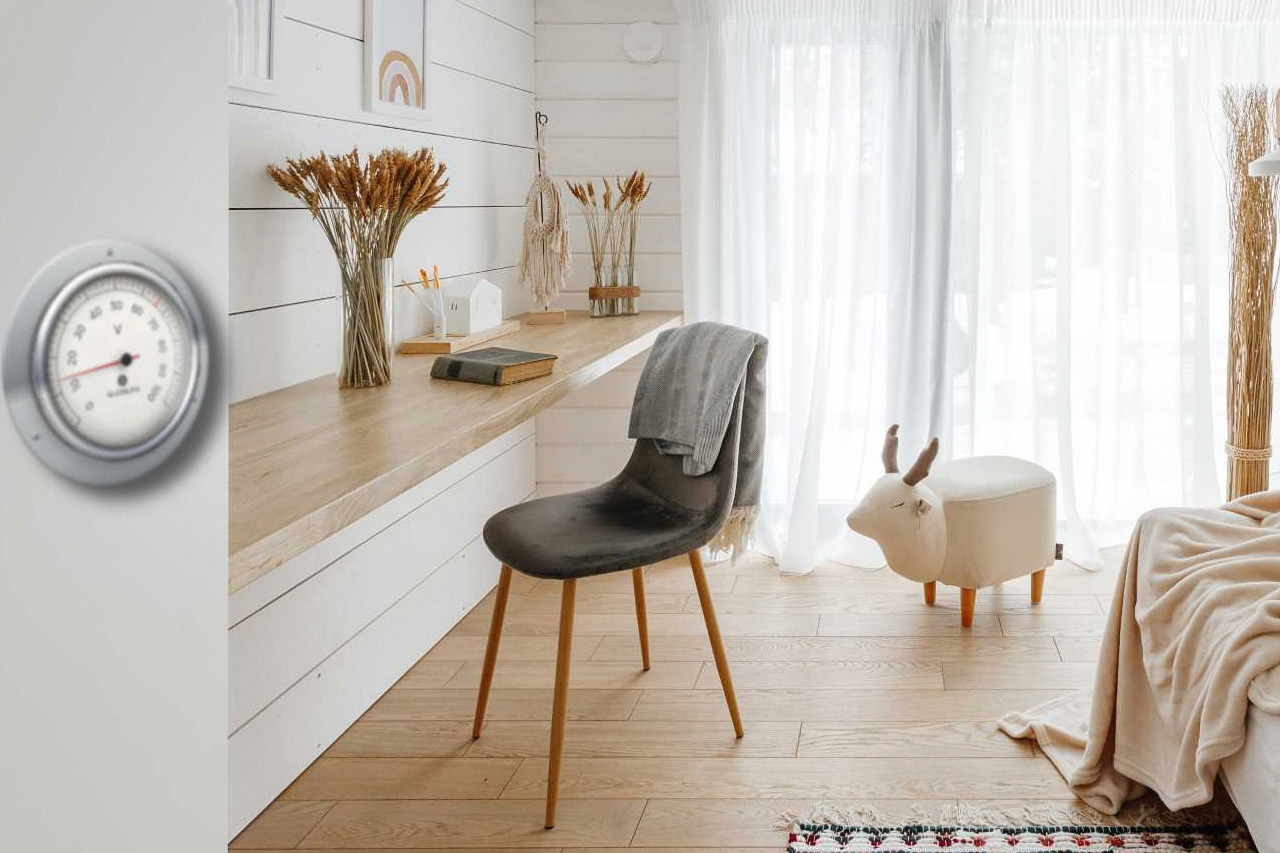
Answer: 14 V
